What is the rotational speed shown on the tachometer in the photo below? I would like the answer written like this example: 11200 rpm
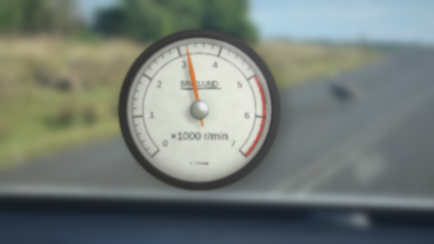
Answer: 3200 rpm
